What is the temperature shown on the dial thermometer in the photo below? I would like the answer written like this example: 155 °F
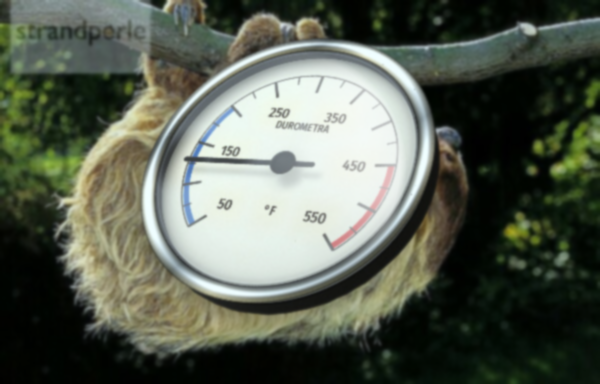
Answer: 125 °F
